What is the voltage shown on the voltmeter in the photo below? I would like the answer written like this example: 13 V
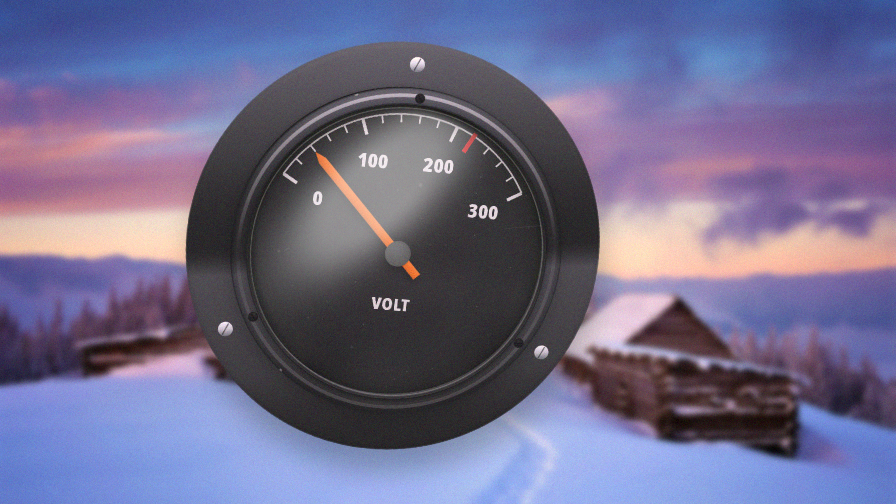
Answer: 40 V
